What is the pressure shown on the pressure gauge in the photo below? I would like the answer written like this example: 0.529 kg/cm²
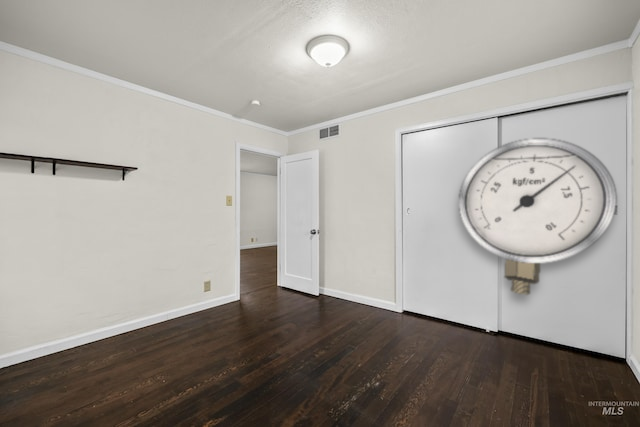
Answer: 6.5 kg/cm²
